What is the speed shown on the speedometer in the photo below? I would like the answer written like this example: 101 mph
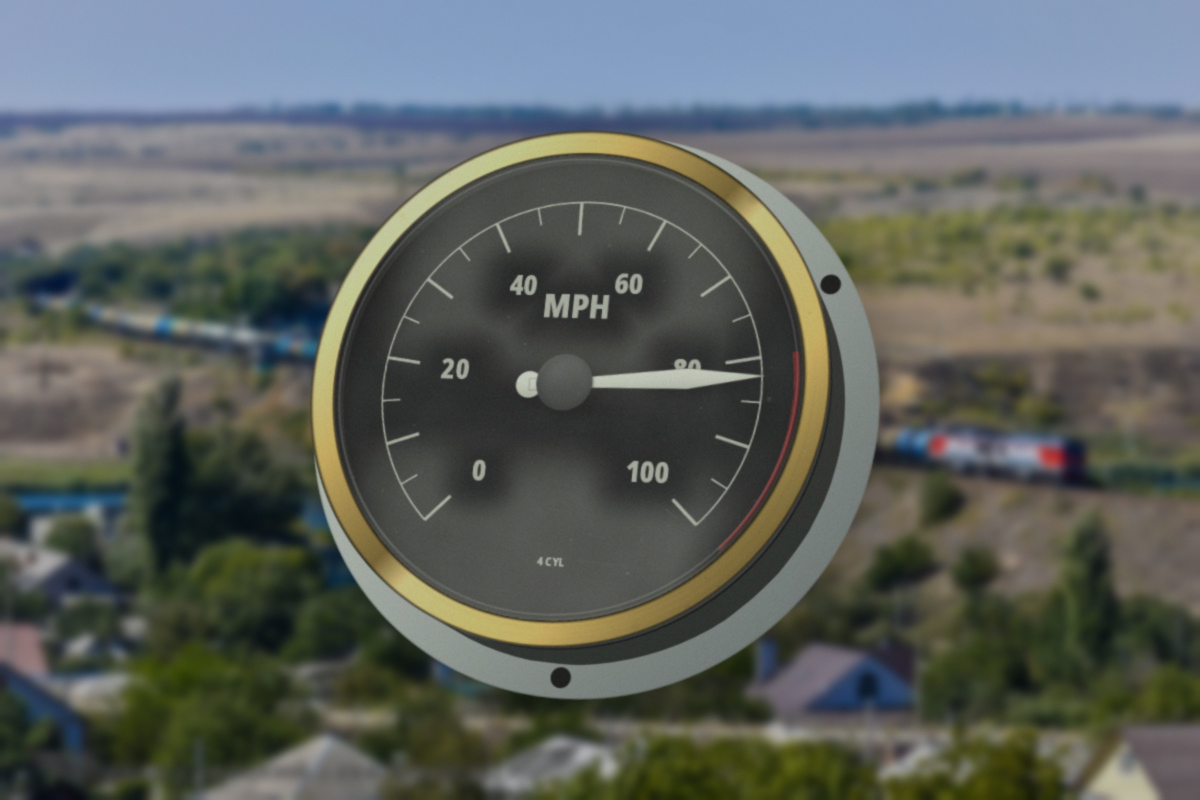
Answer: 82.5 mph
